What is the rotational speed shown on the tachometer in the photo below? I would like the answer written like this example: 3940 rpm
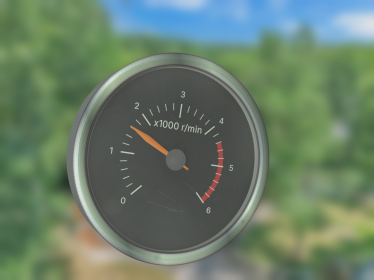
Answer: 1600 rpm
